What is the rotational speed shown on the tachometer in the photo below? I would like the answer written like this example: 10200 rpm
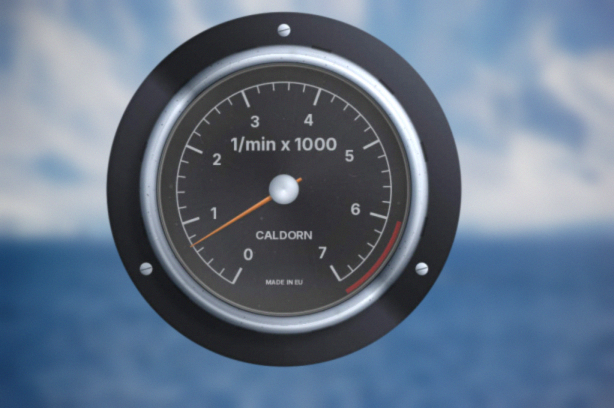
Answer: 700 rpm
